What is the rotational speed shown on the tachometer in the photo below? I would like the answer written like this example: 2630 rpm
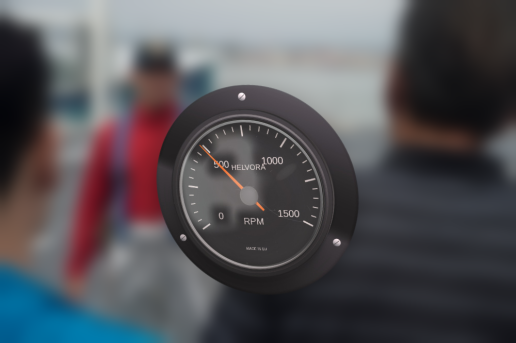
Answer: 500 rpm
